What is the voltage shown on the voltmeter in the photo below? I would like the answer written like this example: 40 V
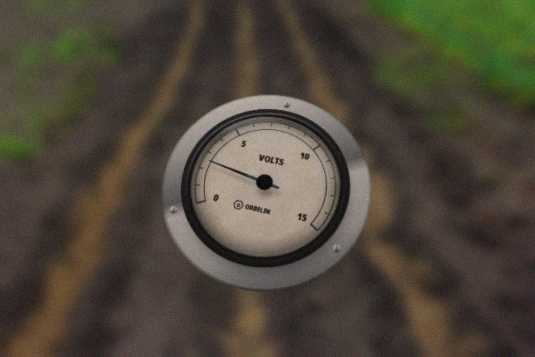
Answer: 2.5 V
